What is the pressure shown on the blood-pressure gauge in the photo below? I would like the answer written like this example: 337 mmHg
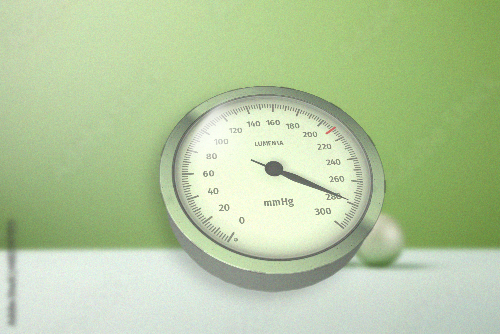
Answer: 280 mmHg
